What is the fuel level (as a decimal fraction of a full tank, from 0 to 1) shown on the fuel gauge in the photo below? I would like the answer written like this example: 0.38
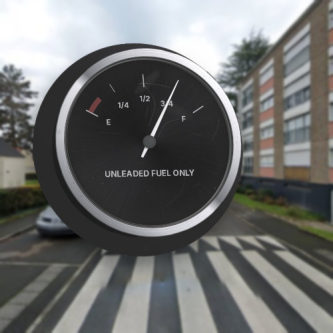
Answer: 0.75
